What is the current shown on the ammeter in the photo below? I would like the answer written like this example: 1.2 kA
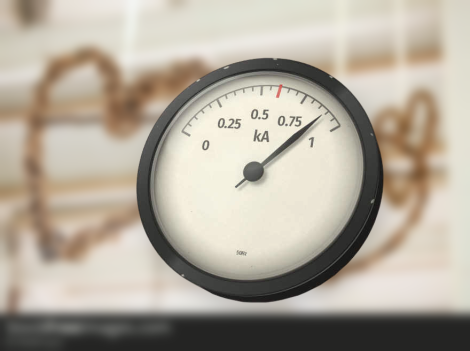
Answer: 0.9 kA
